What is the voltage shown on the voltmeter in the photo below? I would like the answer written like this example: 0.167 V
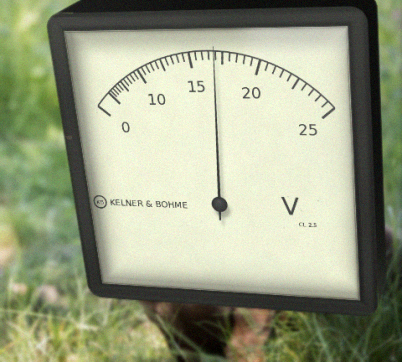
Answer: 17 V
